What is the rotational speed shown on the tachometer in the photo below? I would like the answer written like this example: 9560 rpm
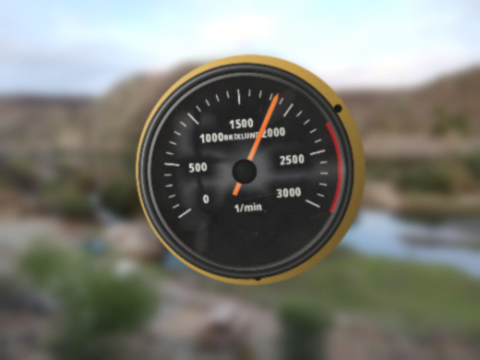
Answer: 1850 rpm
